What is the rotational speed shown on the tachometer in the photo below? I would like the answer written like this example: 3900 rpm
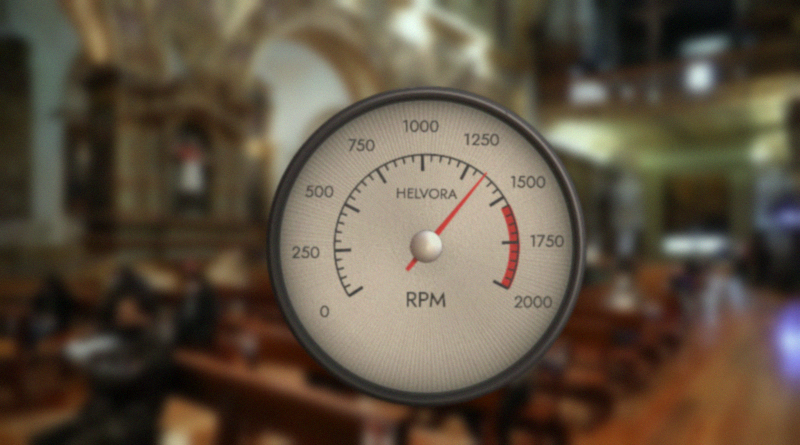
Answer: 1350 rpm
